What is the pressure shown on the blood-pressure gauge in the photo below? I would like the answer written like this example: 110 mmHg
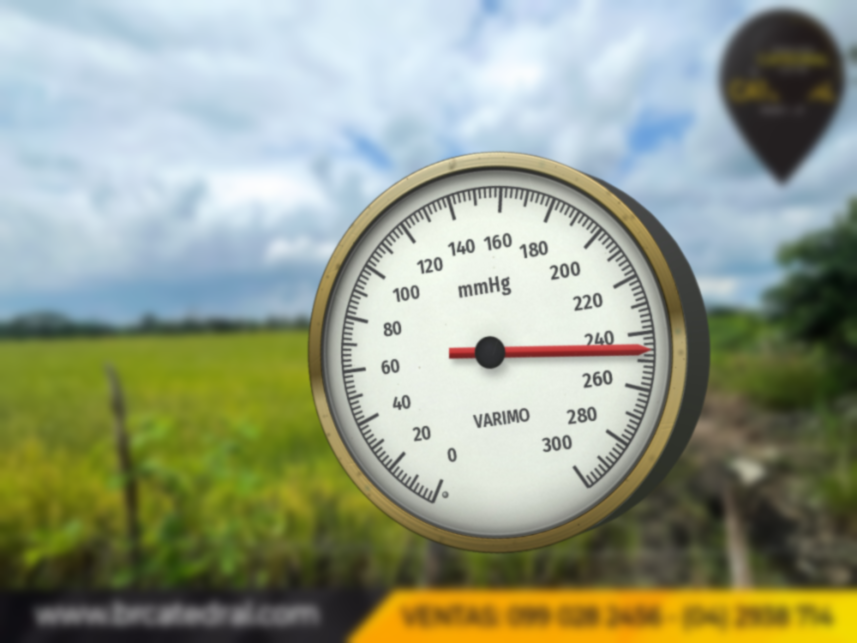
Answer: 246 mmHg
